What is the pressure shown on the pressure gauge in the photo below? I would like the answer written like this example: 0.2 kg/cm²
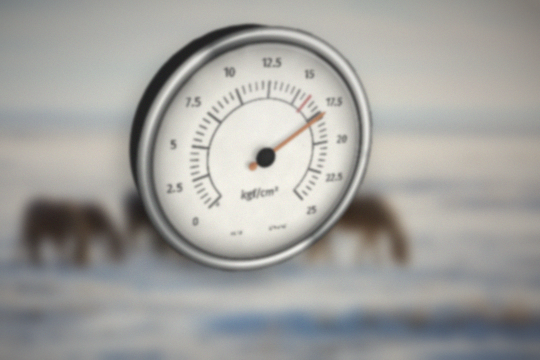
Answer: 17.5 kg/cm²
